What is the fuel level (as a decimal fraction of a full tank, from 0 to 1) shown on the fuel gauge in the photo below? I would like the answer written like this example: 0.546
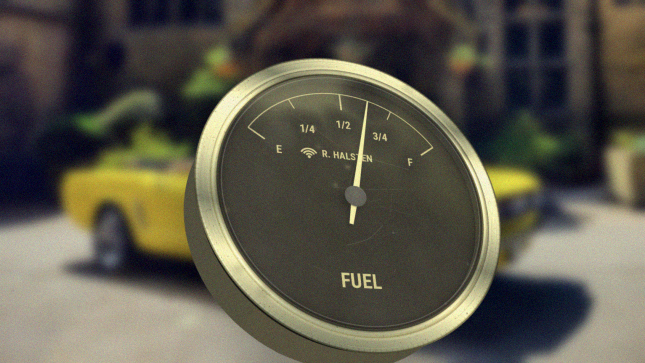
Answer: 0.625
